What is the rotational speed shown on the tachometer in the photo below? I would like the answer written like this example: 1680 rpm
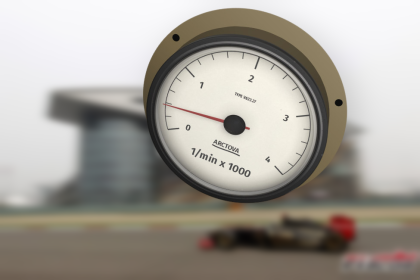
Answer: 400 rpm
